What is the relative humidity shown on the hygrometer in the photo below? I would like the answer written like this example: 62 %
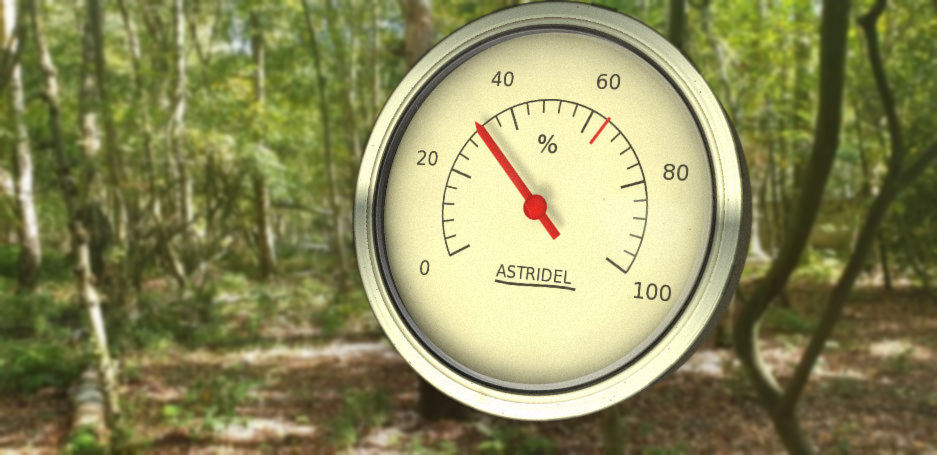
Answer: 32 %
